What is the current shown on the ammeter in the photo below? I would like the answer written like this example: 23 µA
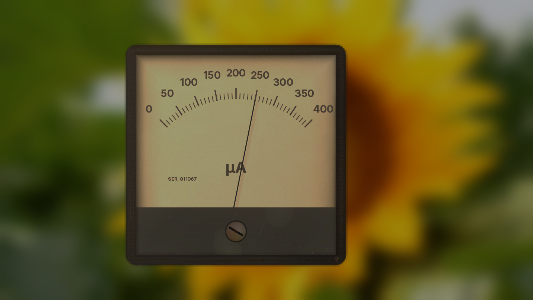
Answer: 250 µA
